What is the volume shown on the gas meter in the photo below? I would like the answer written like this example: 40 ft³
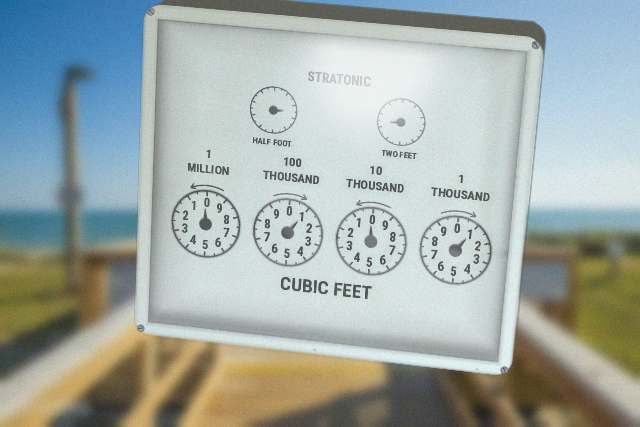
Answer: 10100 ft³
